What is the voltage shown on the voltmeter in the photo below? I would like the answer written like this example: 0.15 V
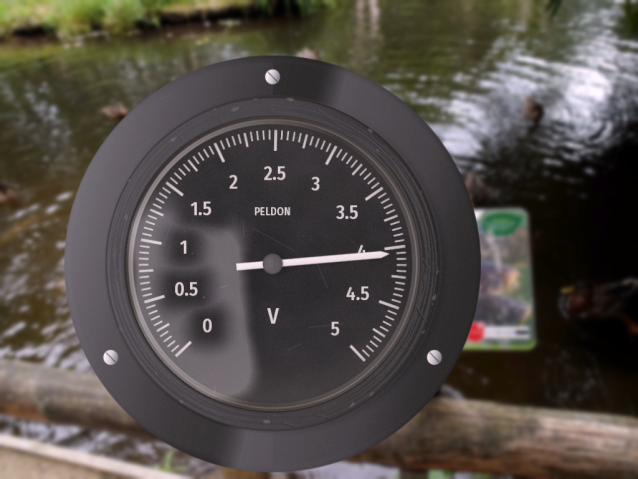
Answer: 4.05 V
